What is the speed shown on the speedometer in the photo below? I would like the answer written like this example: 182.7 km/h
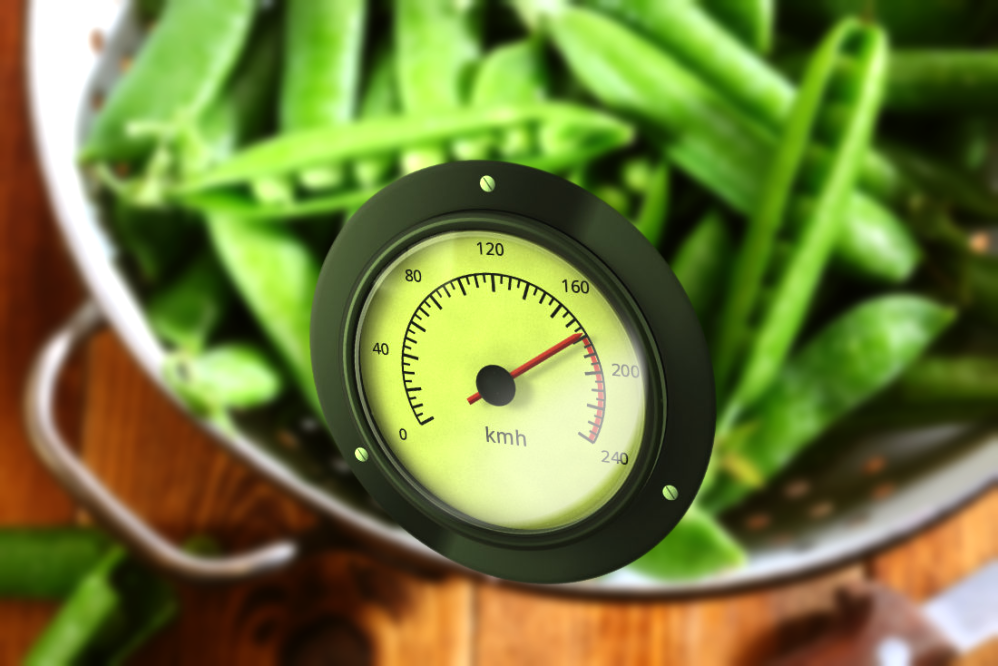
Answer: 177.5 km/h
